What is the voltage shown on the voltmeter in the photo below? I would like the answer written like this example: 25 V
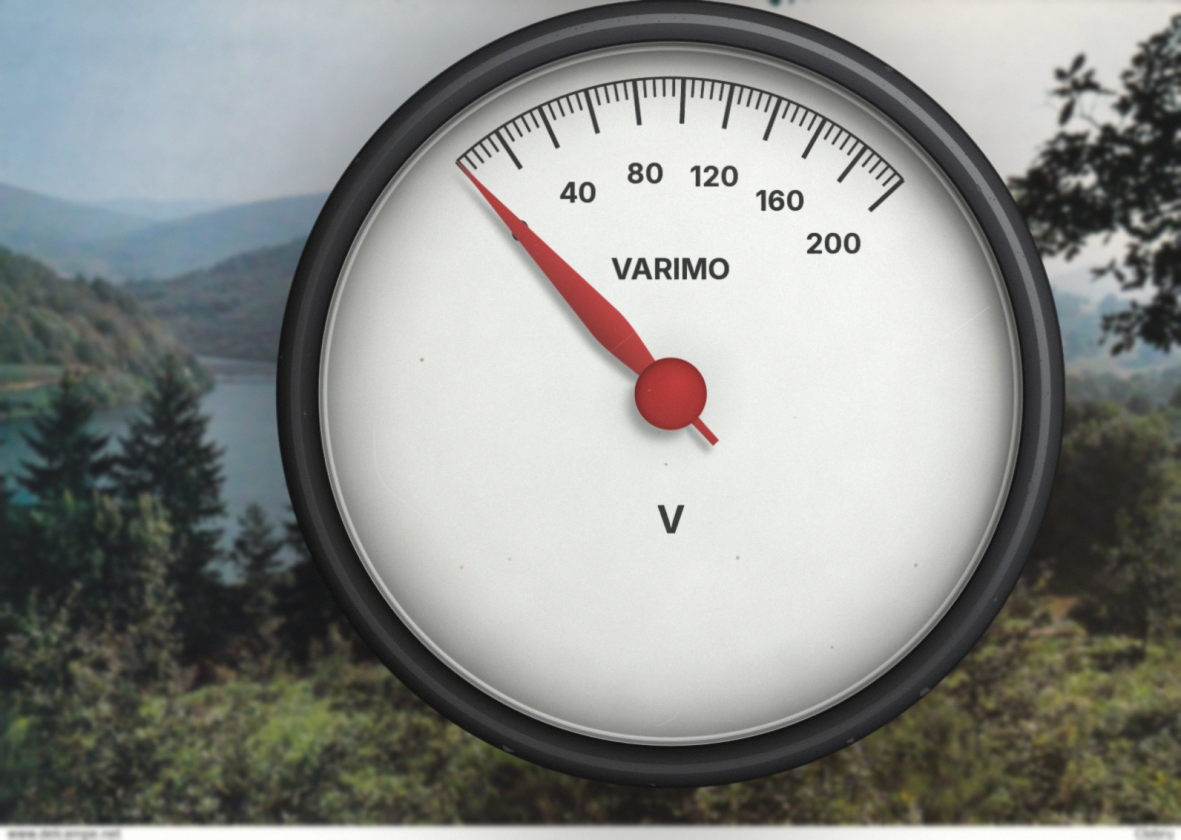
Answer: 0 V
